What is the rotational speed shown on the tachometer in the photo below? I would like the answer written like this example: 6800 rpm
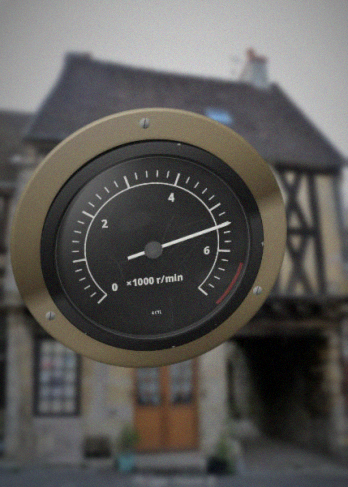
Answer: 5400 rpm
